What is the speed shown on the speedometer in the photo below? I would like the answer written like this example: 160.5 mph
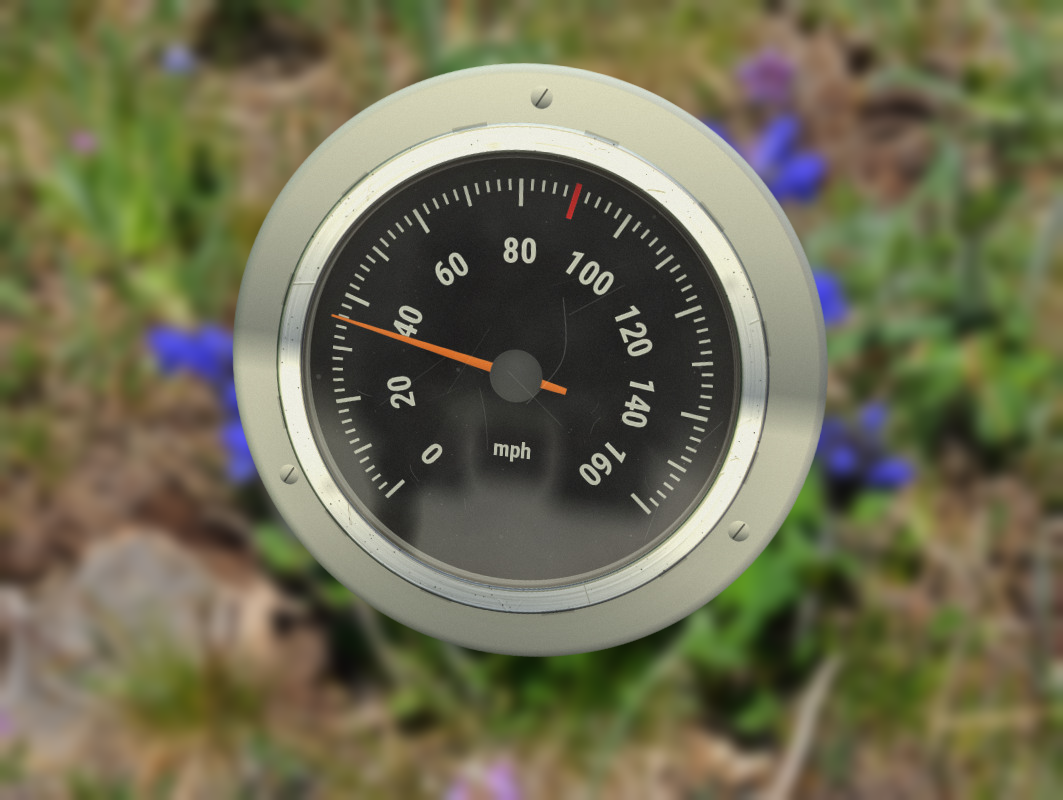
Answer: 36 mph
